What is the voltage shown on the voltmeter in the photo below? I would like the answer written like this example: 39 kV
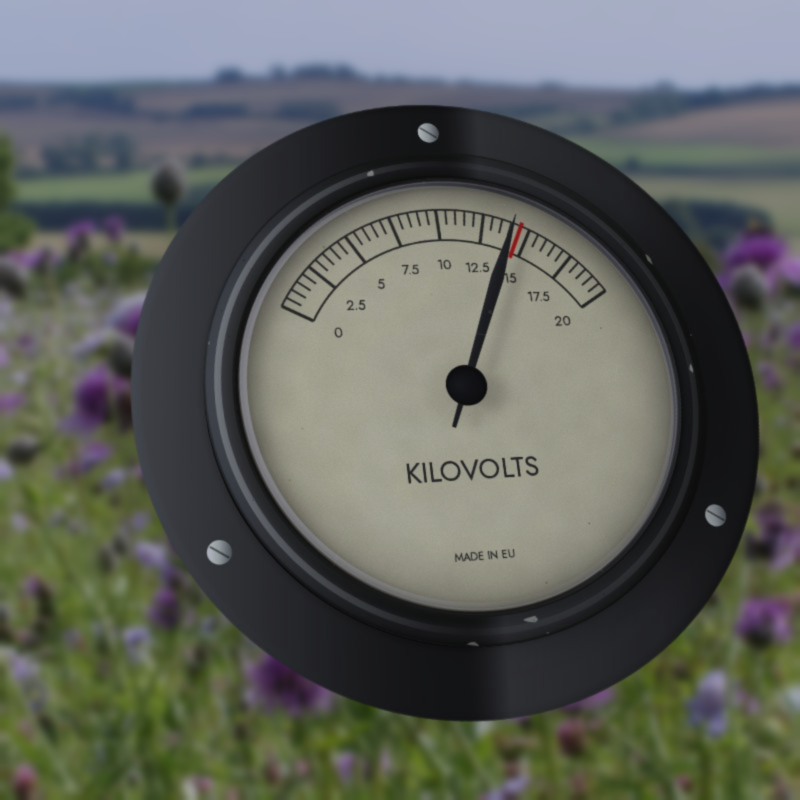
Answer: 14 kV
